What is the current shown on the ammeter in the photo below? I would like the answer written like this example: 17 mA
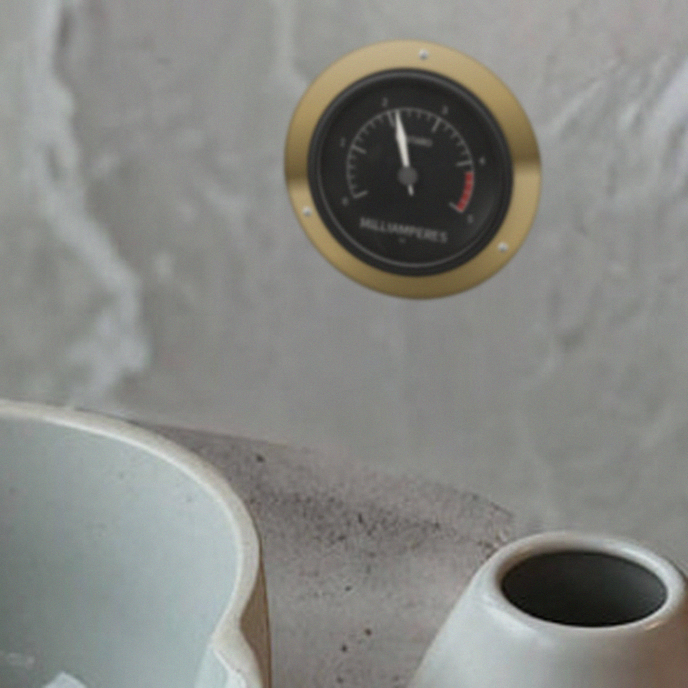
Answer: 2.2 mA
